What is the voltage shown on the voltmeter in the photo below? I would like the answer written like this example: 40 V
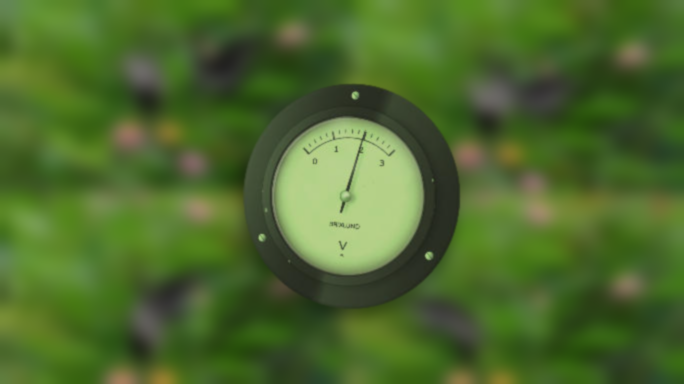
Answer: 2 V
